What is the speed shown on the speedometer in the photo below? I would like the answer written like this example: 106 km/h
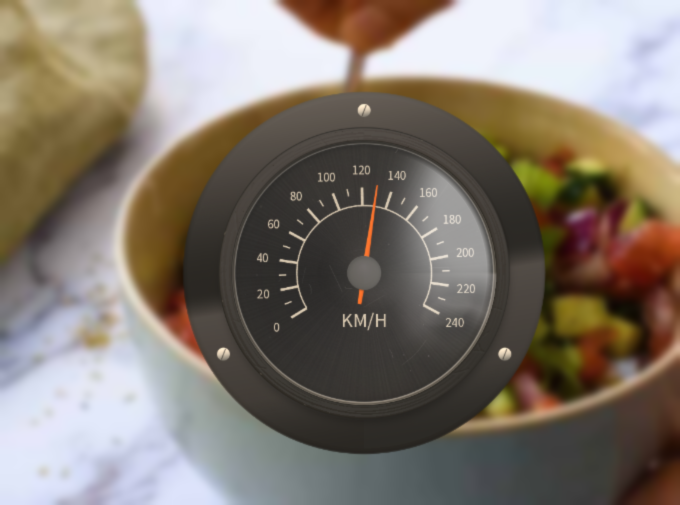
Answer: 130 km/h
